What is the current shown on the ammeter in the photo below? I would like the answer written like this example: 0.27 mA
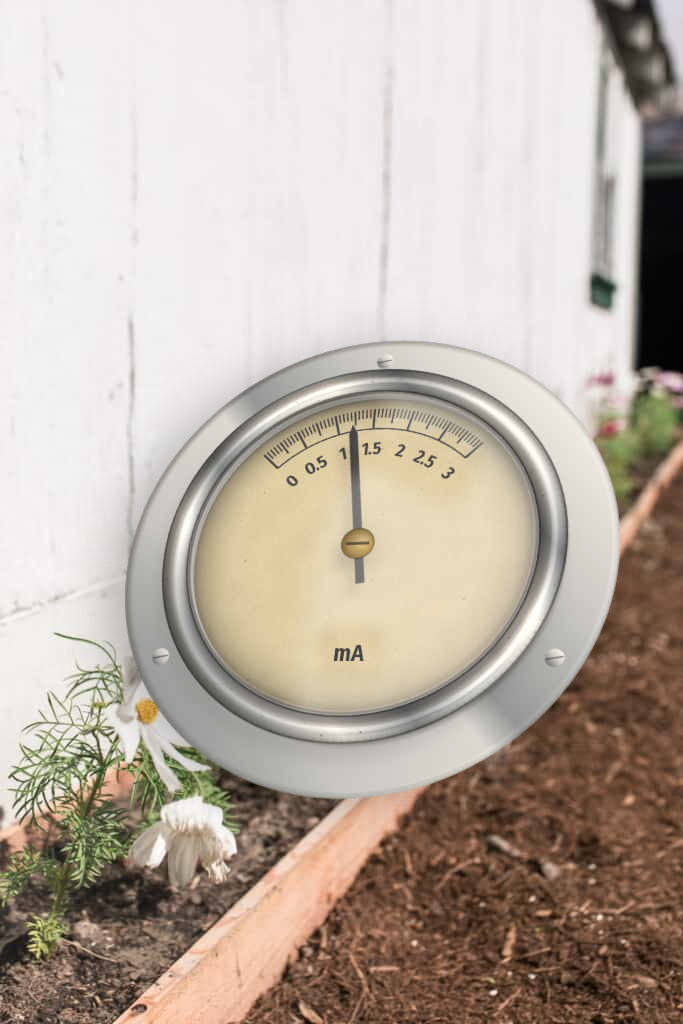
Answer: 1.25 mA
